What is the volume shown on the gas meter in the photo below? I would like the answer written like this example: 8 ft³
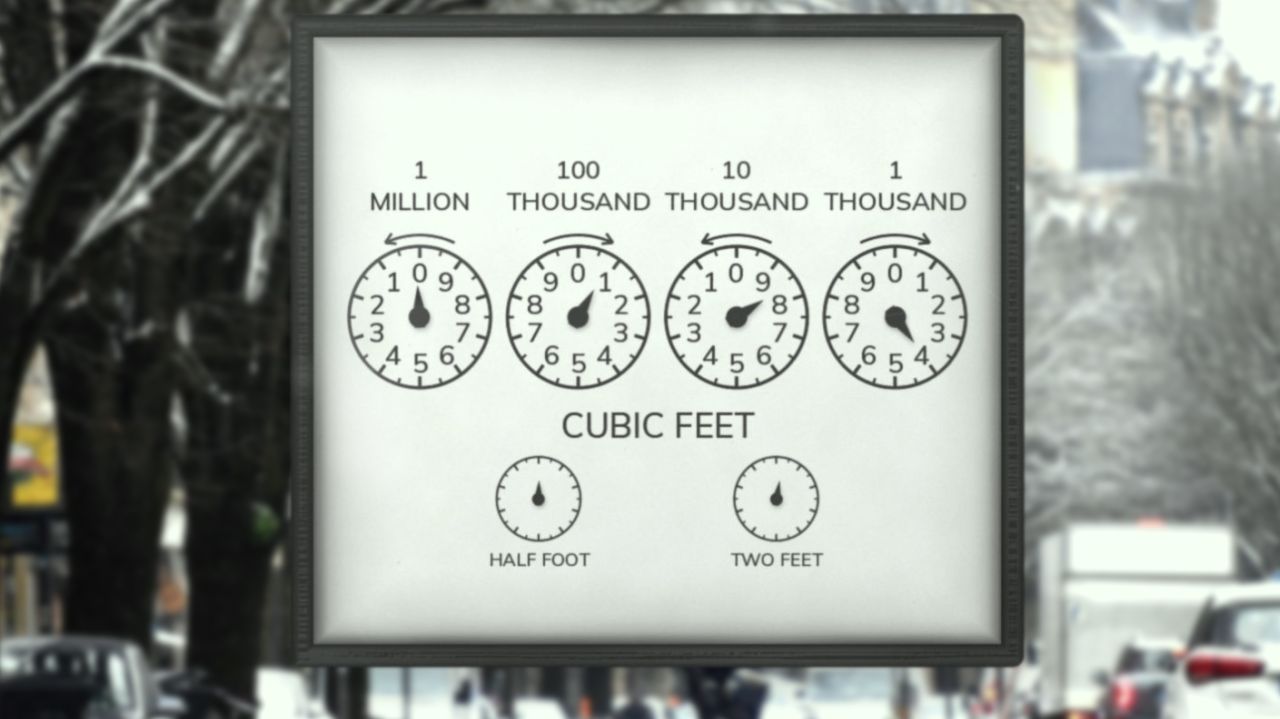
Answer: 8400 ft³
